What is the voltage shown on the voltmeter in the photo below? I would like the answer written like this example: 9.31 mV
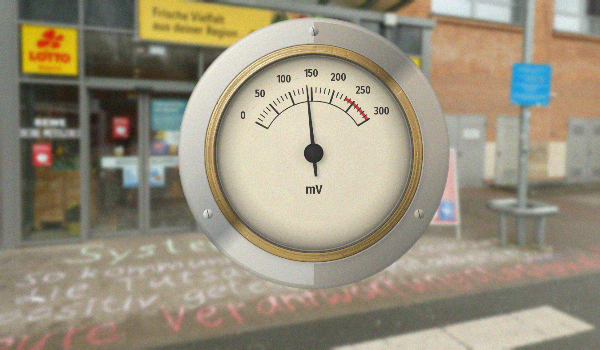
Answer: 140 mV
